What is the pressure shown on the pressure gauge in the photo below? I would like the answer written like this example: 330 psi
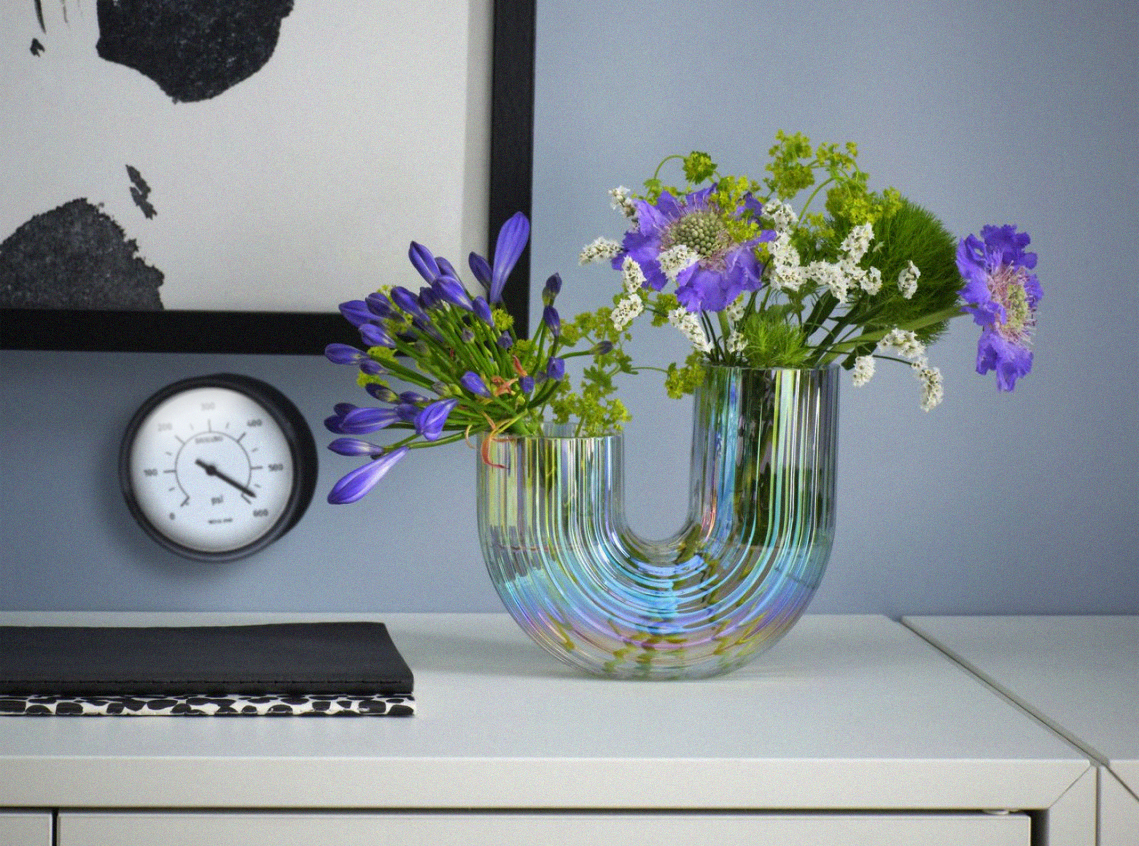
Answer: 575 psi
